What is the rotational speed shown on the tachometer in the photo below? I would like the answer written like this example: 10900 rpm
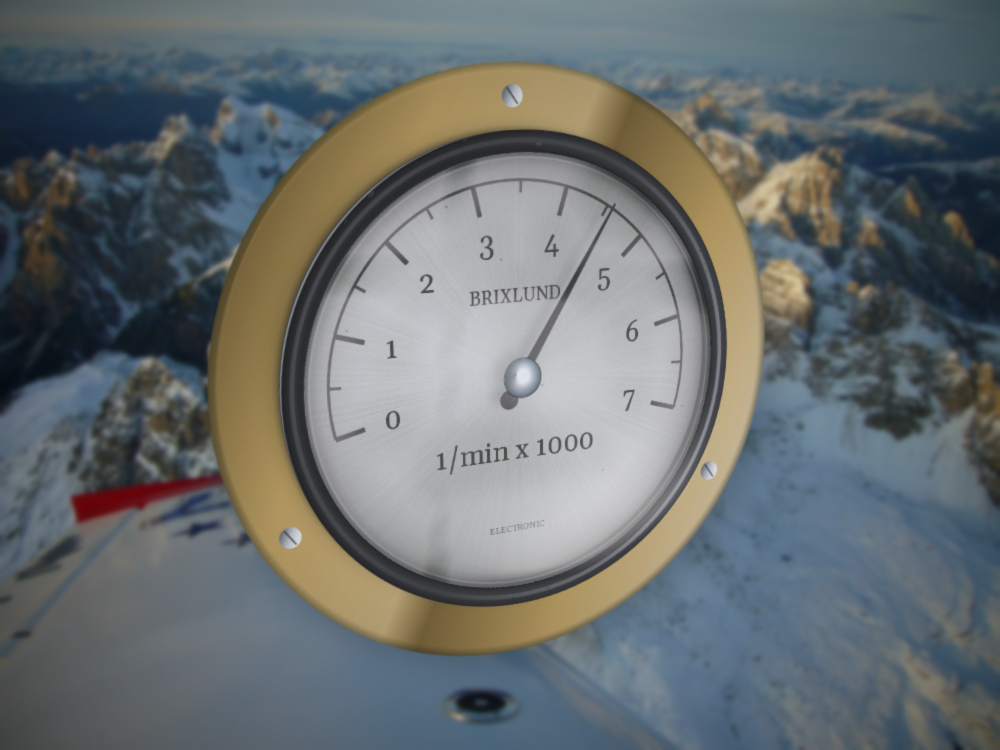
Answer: 4500 rpm
